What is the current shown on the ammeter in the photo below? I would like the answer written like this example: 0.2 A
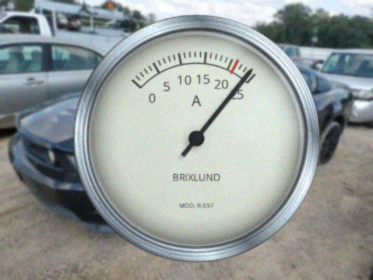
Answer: 24 A
